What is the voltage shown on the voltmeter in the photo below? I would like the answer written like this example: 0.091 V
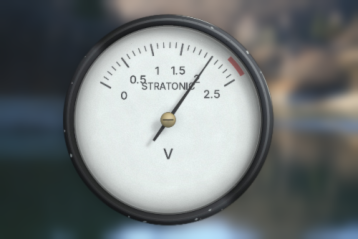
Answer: 2 V
